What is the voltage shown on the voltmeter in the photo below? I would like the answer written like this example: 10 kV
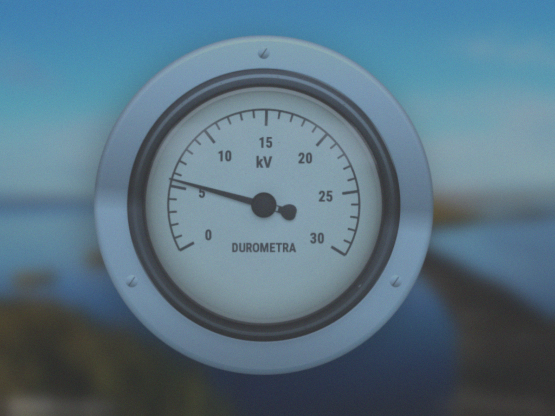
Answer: 5.5 kV
